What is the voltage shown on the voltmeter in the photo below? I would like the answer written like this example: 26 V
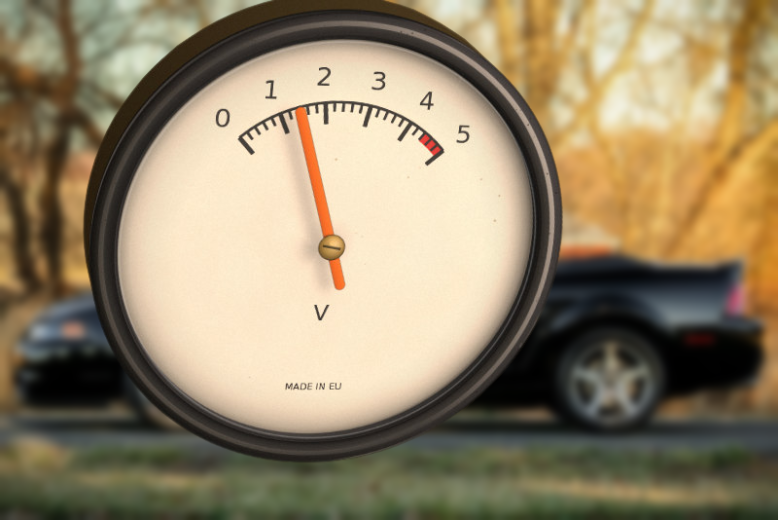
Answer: 1.4 V
